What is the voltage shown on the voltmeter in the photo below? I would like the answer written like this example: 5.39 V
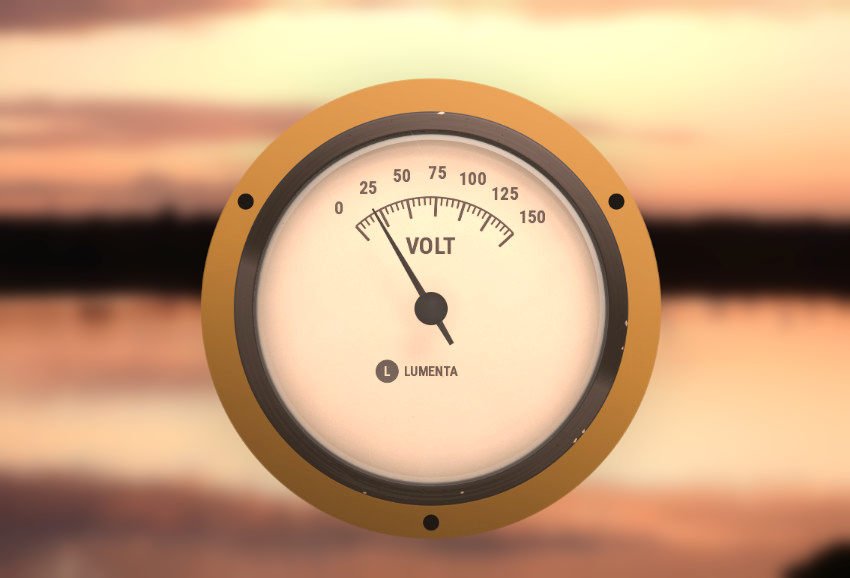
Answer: 20 V
